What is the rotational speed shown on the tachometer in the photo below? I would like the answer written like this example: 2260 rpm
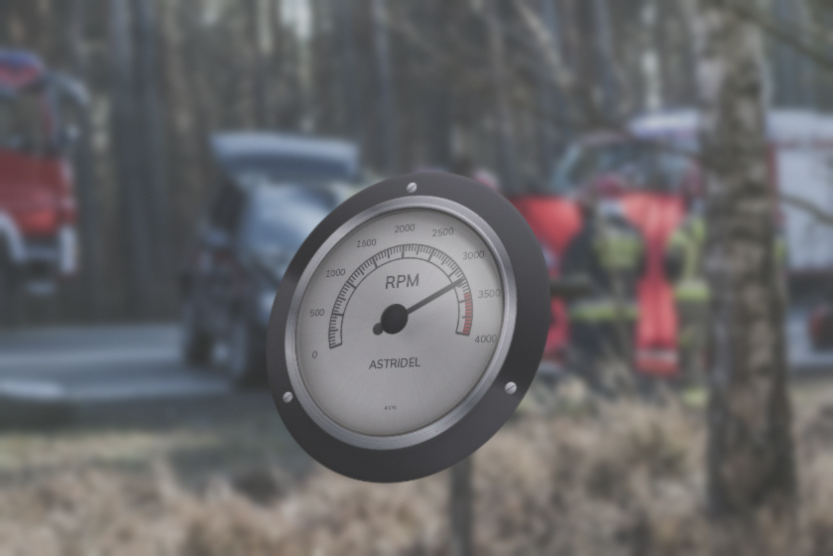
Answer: 3250 rpm
